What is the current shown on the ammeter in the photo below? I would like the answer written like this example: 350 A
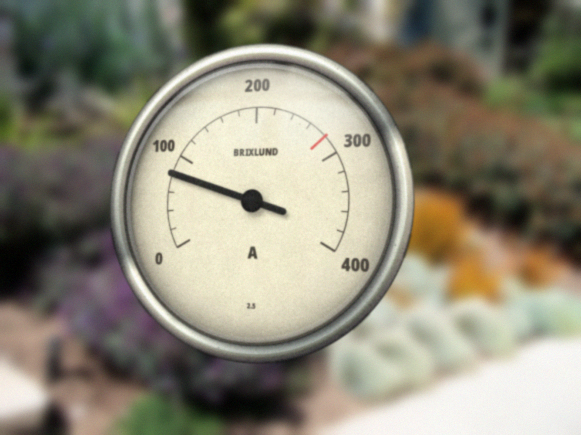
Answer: 80 A
